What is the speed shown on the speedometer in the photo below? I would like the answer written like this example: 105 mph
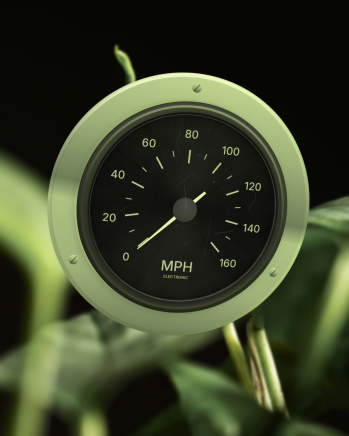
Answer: 0 mph
